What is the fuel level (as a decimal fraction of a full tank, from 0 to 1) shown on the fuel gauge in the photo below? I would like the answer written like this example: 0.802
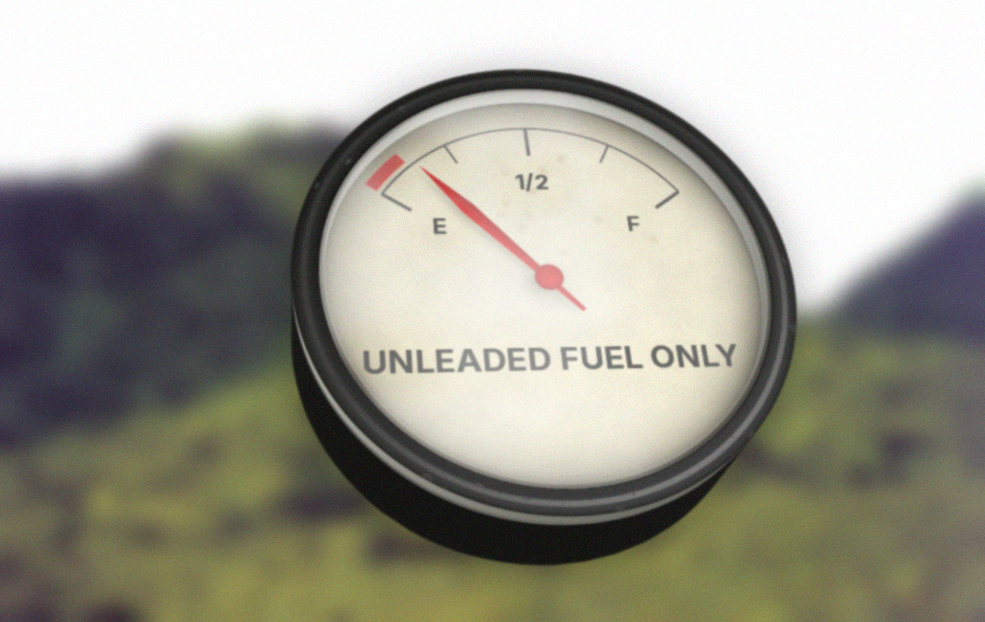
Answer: 0.125
